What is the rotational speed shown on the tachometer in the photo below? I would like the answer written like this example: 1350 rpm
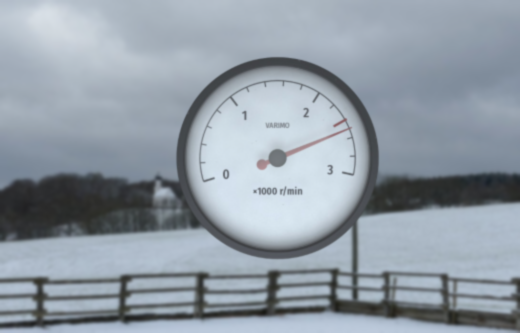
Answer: 2500 rpm
